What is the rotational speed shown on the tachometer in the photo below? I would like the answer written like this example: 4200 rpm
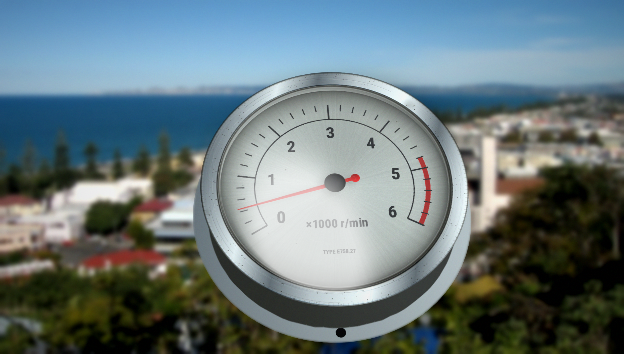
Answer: 400 rpm
